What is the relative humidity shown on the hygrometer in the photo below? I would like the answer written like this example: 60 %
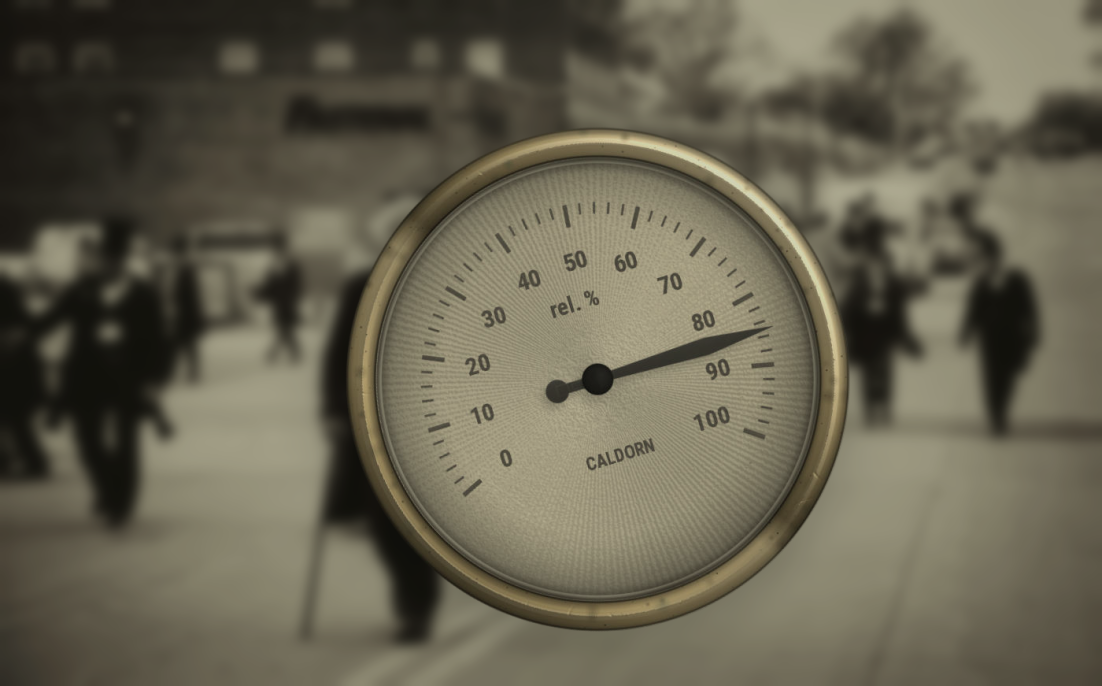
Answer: 85 %
